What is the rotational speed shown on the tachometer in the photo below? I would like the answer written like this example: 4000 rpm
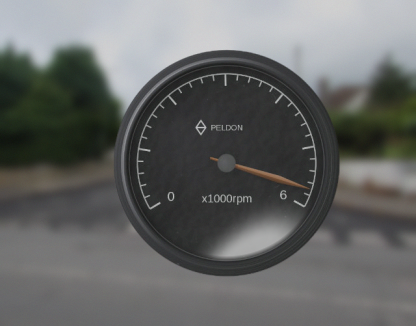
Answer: 5700 rpm
